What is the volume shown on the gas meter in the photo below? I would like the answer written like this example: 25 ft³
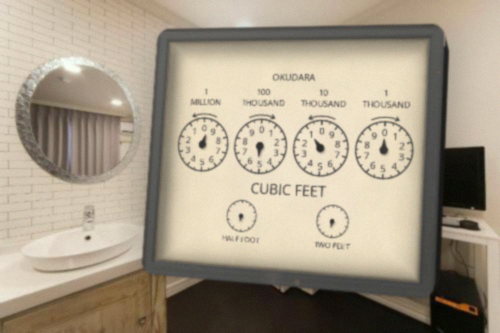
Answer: 951000 ft³
